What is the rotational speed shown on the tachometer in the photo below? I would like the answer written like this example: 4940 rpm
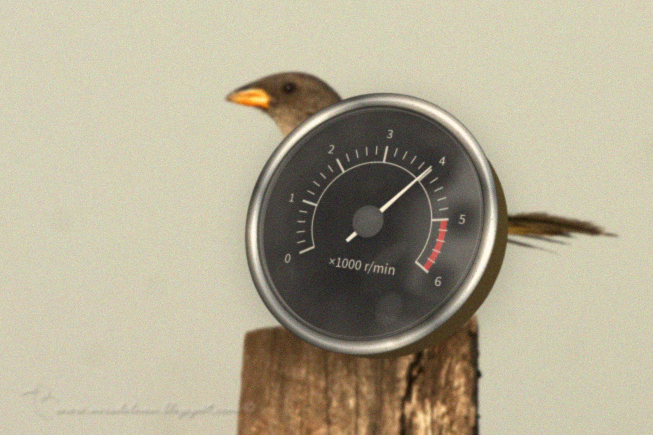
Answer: 4000 rpm
